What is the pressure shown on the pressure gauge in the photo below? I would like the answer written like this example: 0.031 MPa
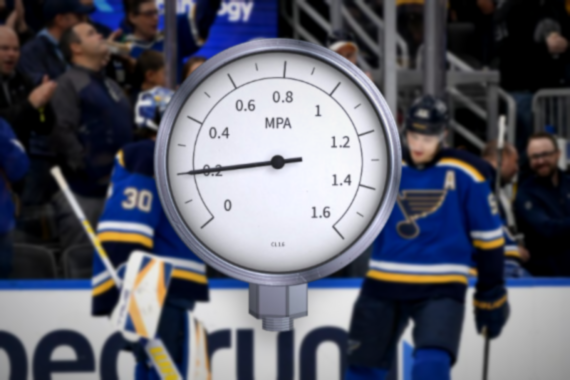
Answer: 0.2 MPa
